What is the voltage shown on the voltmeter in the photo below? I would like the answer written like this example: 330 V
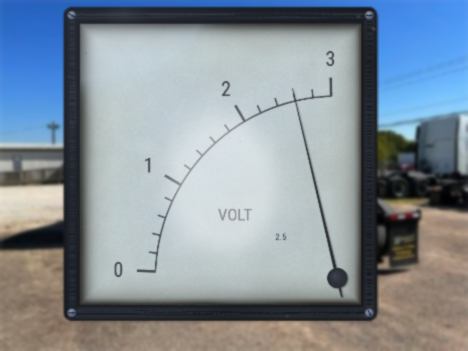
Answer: 2.6 V
